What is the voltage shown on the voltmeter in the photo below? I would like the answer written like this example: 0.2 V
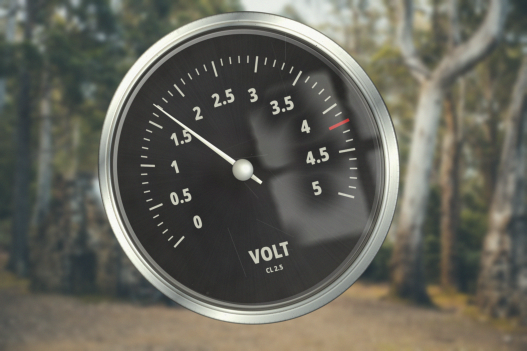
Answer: 1.7 V
